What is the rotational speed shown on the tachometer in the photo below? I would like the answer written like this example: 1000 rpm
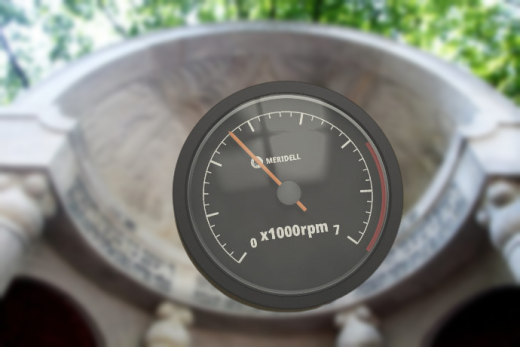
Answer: 2600 rpm
